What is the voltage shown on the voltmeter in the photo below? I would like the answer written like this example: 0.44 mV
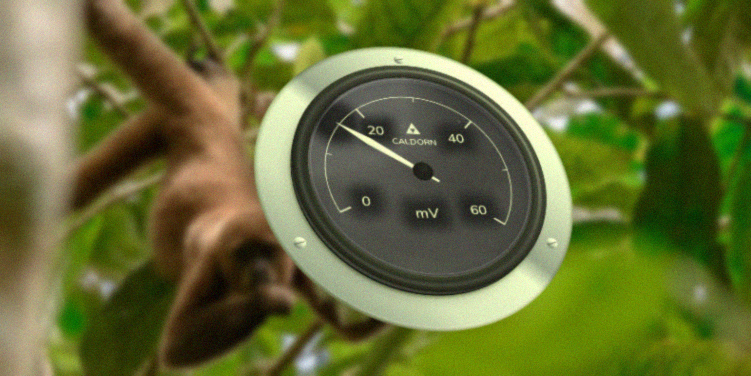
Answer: 15 mV
